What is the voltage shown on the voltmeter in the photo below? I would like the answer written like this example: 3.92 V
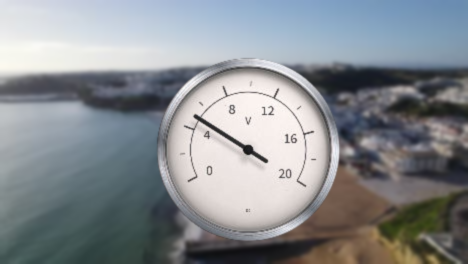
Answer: 5 V
